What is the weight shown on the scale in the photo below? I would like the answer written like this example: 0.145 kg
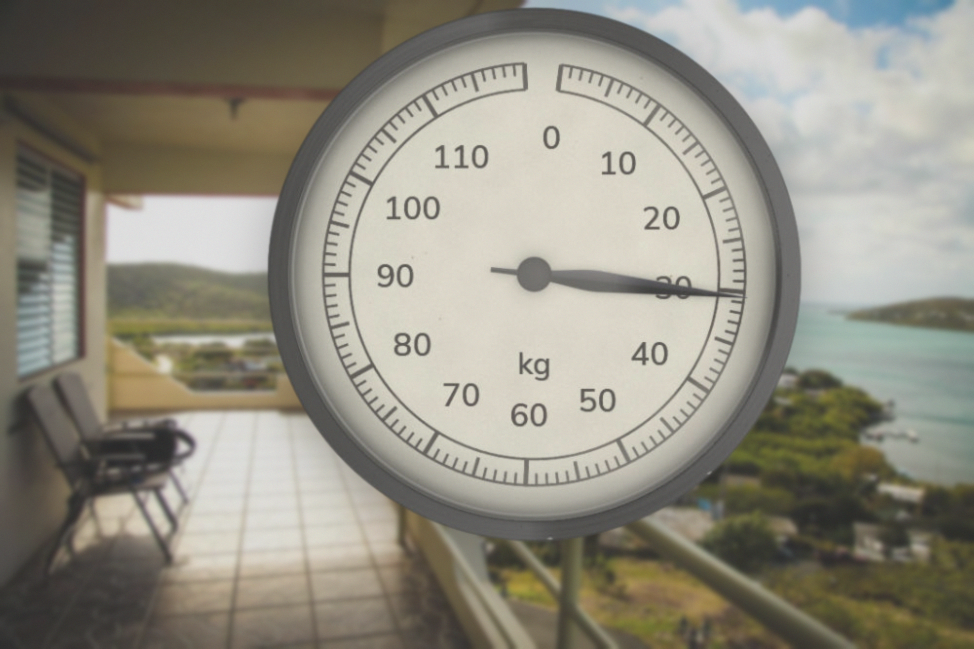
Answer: 30.5 kg
